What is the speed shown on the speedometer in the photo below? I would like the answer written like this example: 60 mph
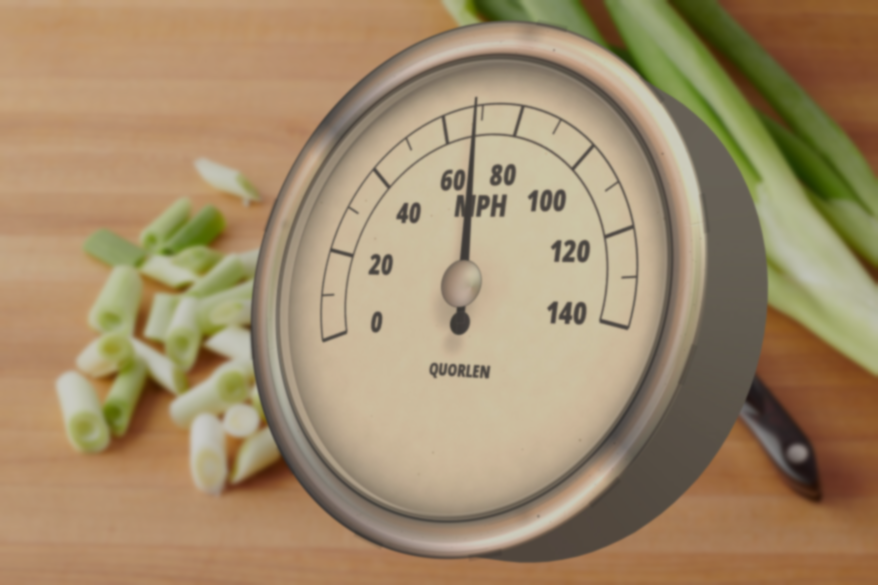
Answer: 70 mph
